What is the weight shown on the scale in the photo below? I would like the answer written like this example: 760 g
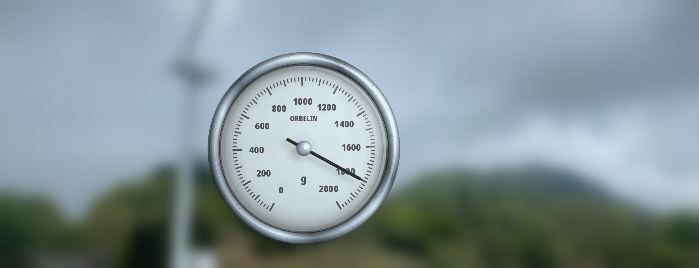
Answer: 1800 g
